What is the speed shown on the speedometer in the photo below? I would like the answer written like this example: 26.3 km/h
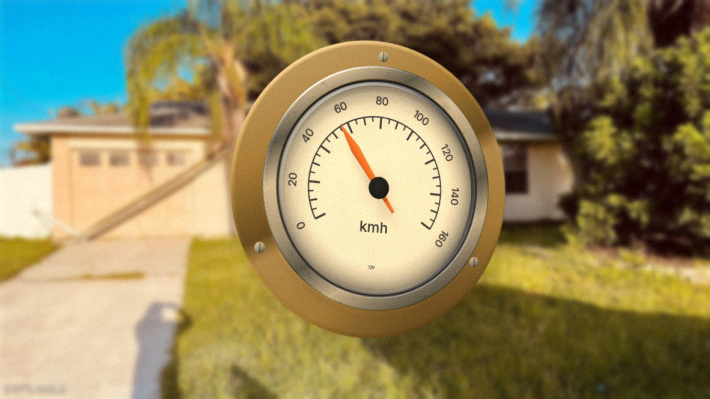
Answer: 55 km/h
